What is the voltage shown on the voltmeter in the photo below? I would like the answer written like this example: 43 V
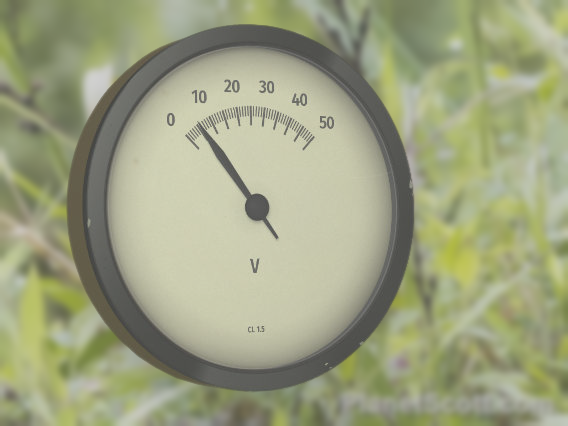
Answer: 5 V
